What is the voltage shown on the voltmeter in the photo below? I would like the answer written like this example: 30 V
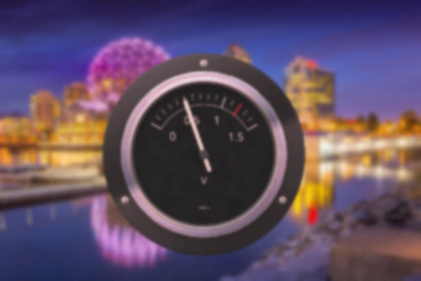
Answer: 0.5 V
